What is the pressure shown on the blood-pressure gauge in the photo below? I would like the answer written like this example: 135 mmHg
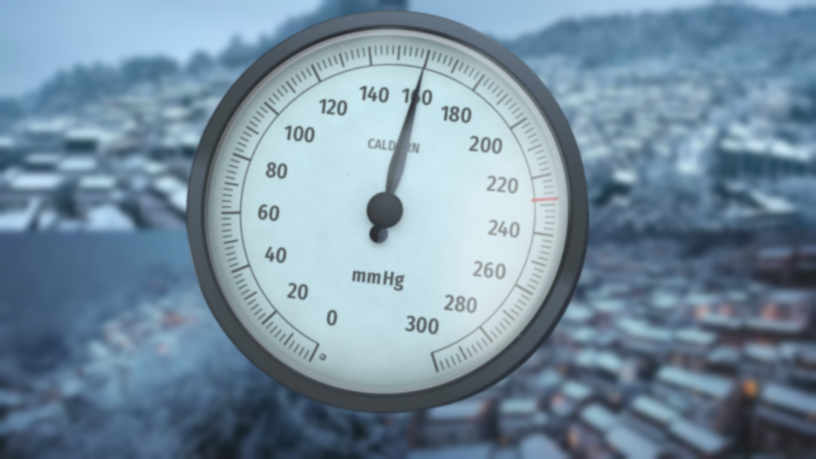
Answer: 160 mmHg
